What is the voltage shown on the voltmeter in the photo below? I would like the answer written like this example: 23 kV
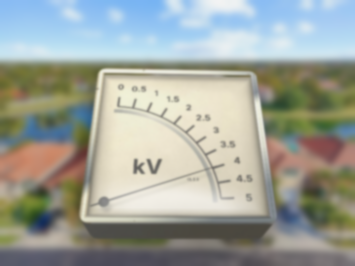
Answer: 4 kV
